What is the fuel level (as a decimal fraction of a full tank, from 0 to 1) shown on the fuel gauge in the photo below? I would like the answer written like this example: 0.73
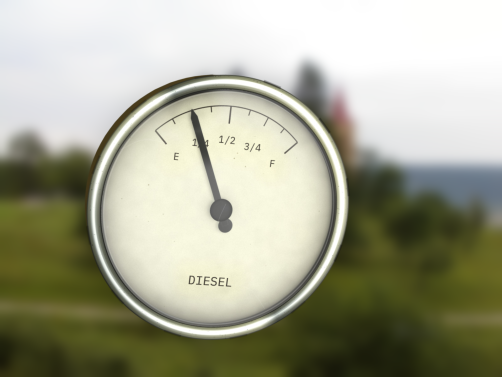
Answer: 0.25
